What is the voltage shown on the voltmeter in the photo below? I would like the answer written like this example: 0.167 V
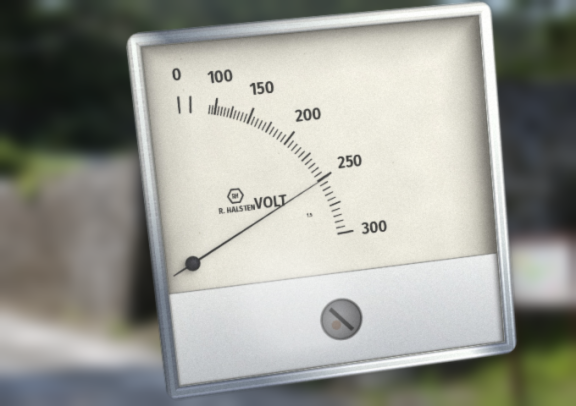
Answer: 250 V
